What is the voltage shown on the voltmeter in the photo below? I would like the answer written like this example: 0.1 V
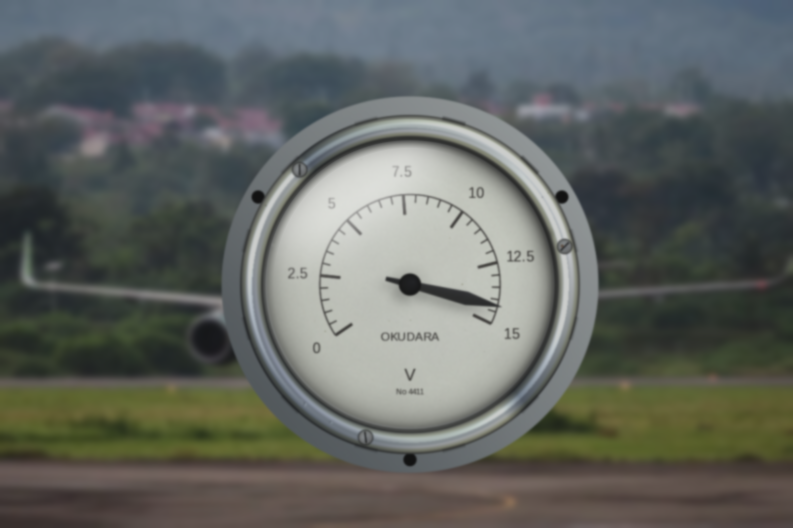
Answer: 14.25 V
